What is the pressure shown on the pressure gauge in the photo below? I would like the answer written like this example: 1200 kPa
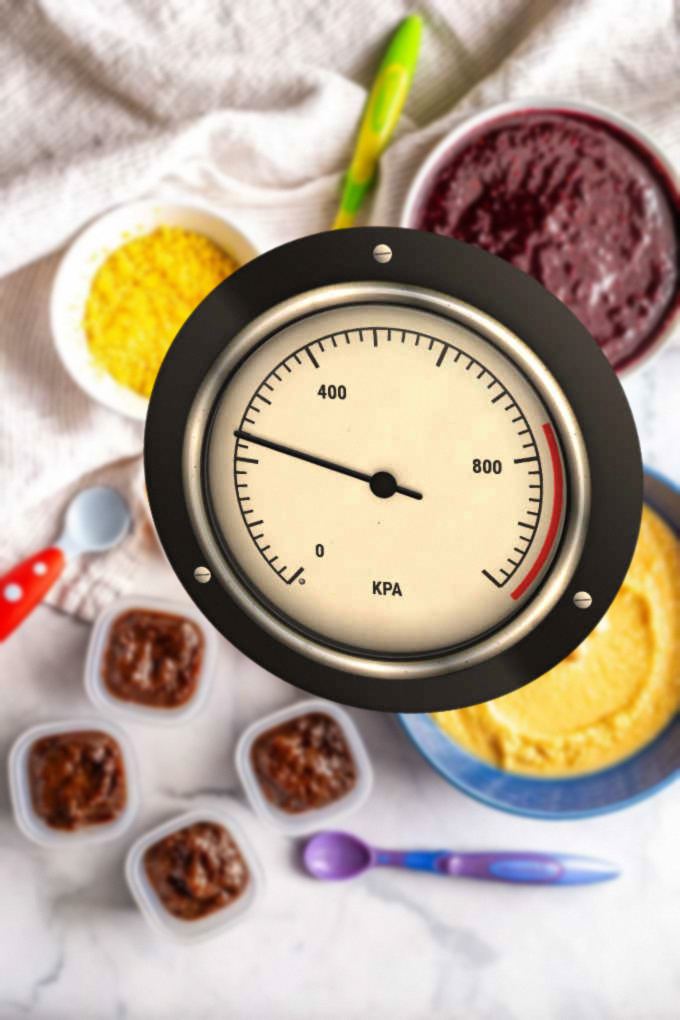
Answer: 240 kPa
